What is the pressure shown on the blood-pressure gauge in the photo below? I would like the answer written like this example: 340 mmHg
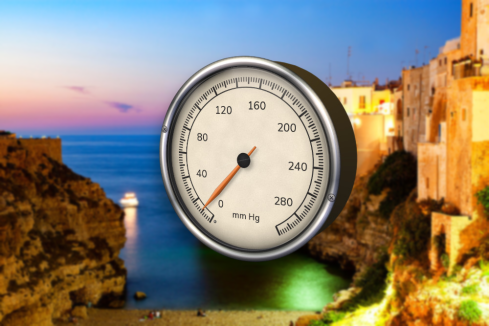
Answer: 10 mmHg
